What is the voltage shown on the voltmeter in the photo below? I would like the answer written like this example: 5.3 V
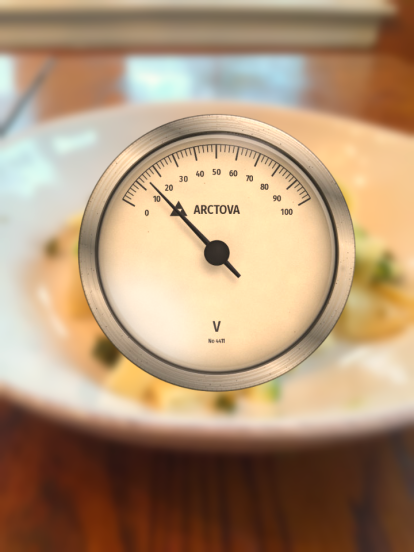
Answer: 14 V
